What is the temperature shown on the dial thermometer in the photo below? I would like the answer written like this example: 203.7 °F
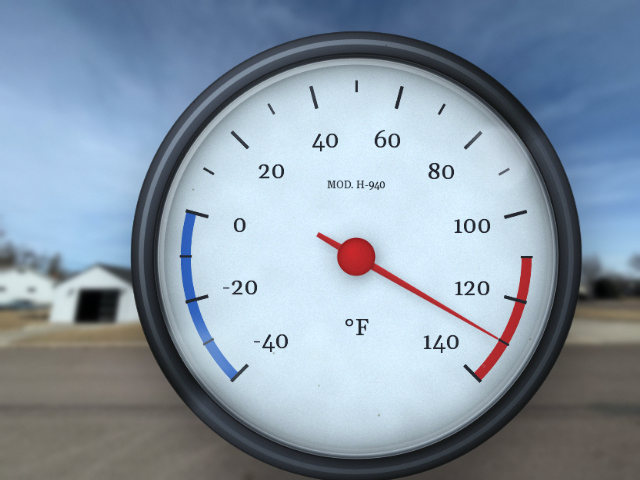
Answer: 130 °F
